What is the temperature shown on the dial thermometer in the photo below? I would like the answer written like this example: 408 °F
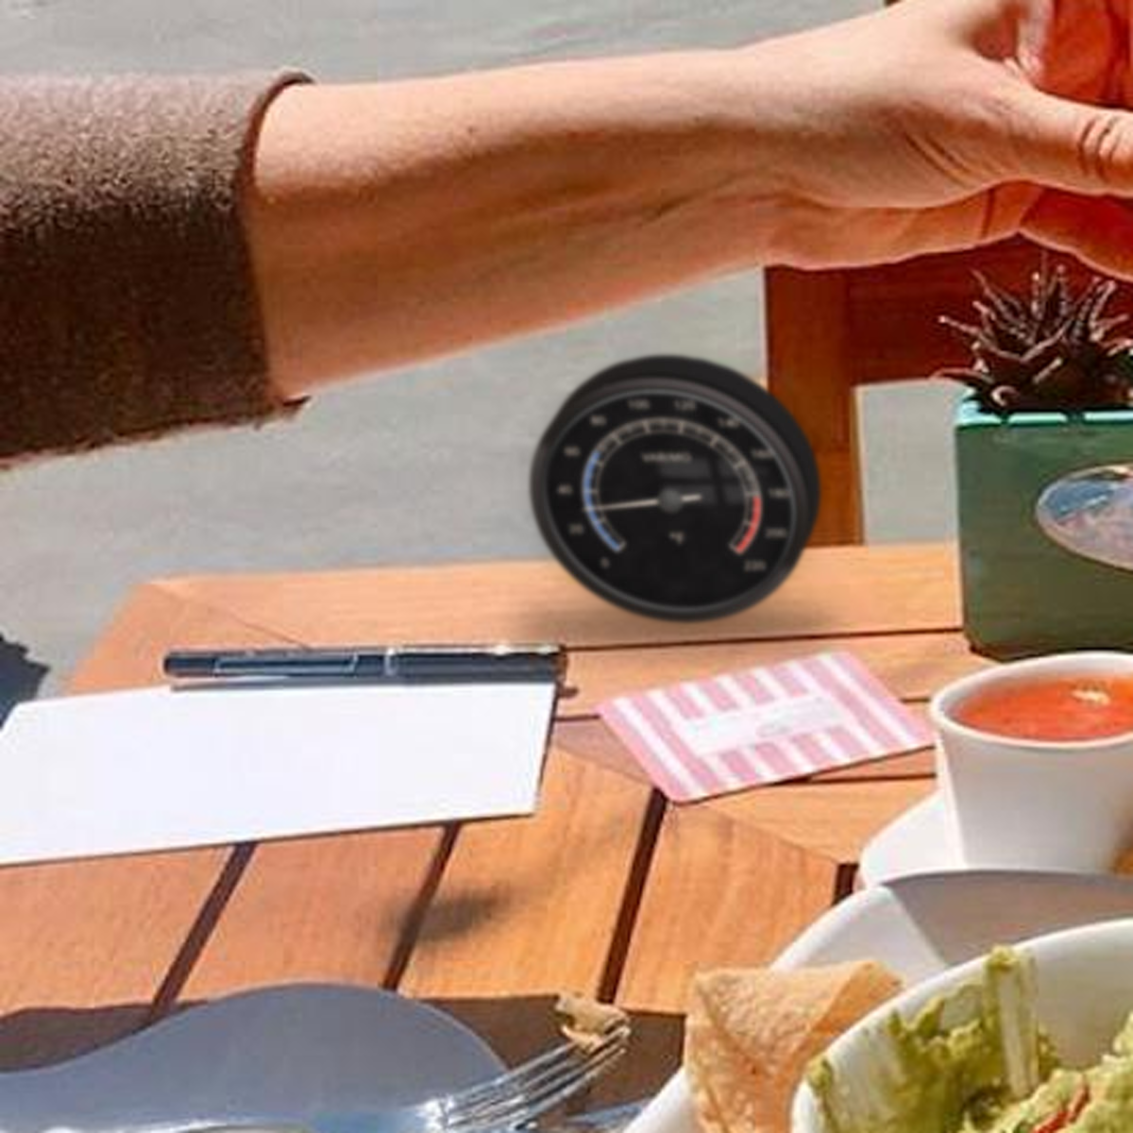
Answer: 30 °F
